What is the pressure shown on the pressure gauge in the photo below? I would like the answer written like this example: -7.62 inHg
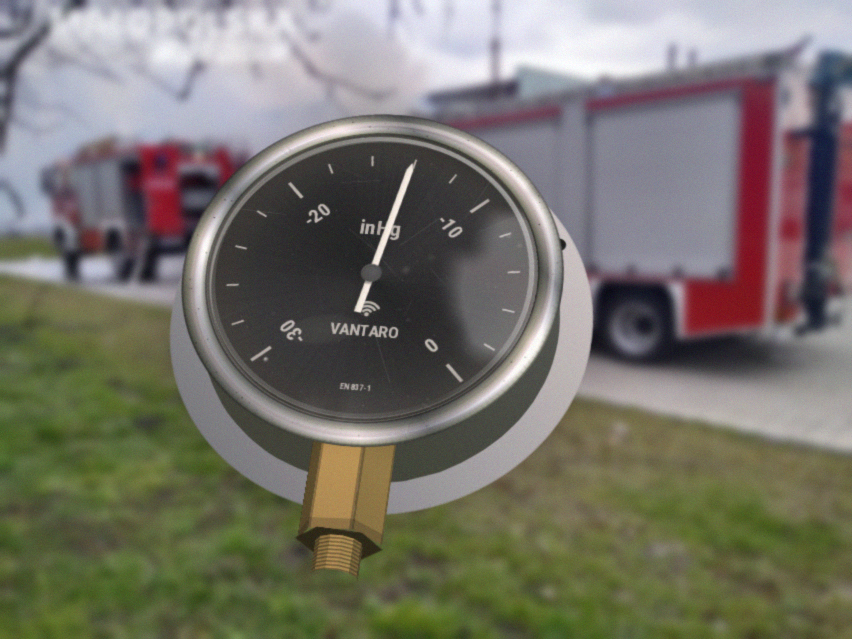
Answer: -14 inHg
